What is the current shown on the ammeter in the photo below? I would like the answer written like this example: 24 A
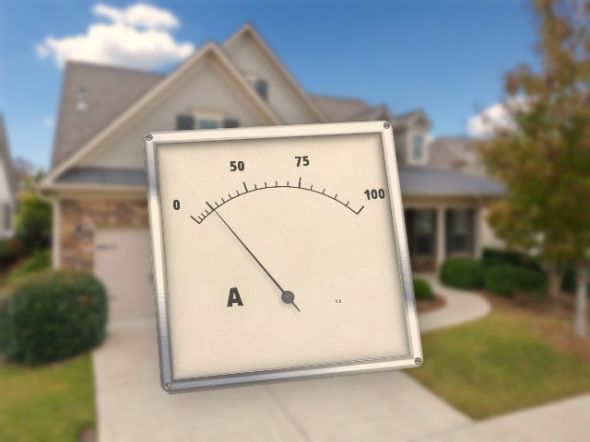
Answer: 25 A
